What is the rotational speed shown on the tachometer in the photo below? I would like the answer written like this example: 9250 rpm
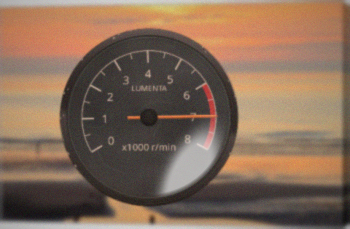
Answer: 7000 rpm
